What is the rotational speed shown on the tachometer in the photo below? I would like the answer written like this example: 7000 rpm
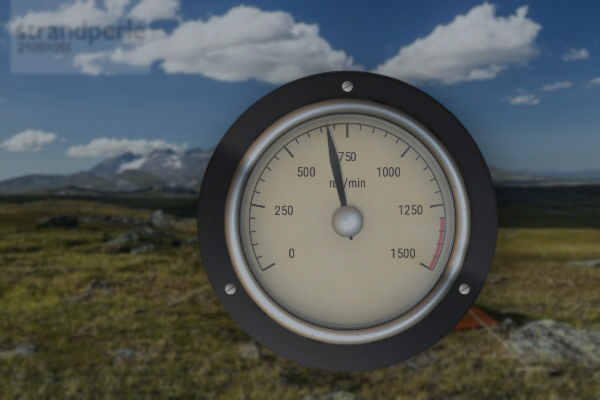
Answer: 675 rpm
